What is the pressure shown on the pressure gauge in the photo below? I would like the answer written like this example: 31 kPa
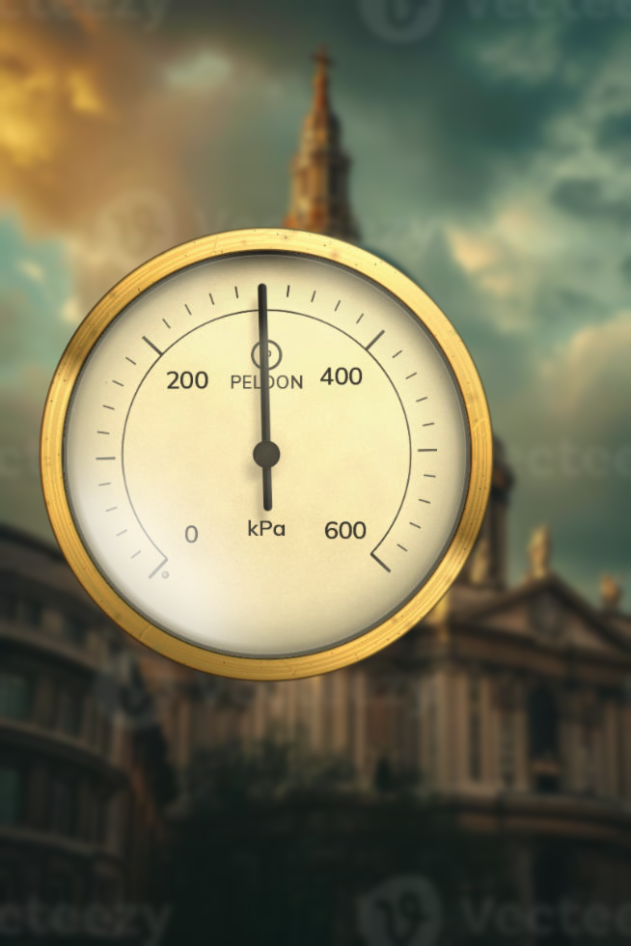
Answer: 300 kPa
